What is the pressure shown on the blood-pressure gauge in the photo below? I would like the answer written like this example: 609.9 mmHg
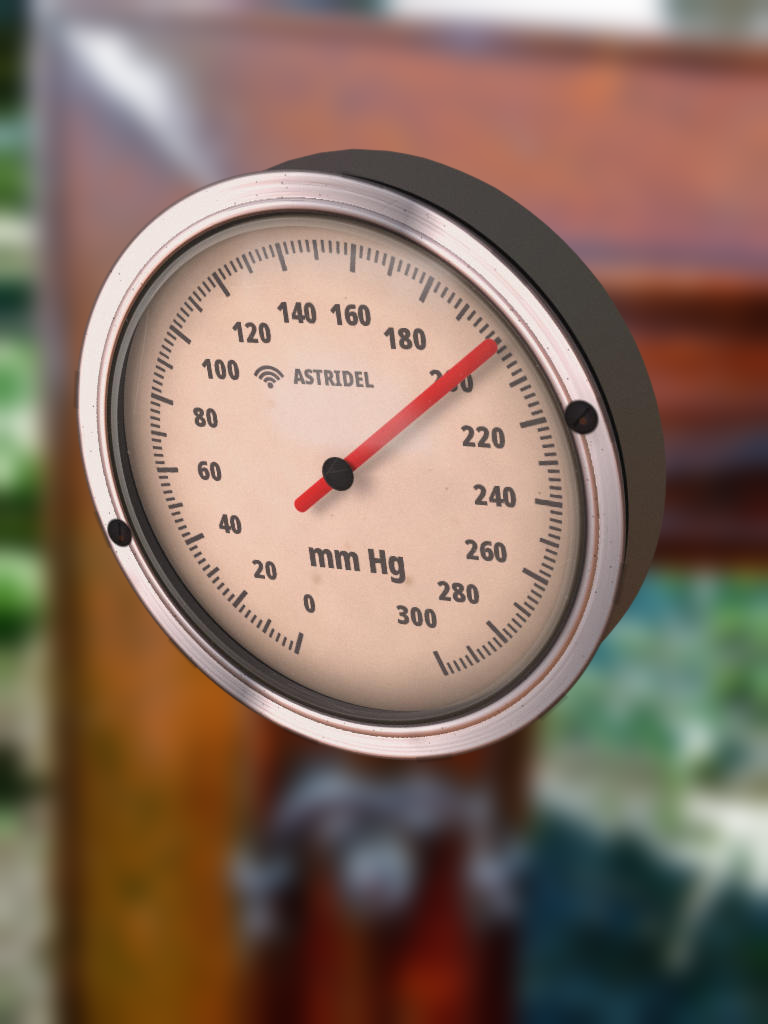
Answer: 200 mmHg
